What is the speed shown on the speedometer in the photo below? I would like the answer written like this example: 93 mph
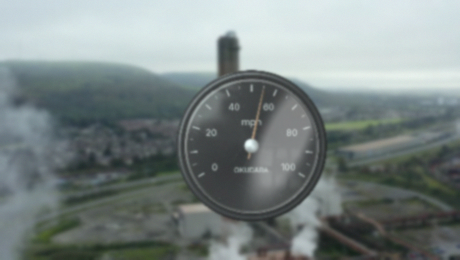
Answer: 55 mph
